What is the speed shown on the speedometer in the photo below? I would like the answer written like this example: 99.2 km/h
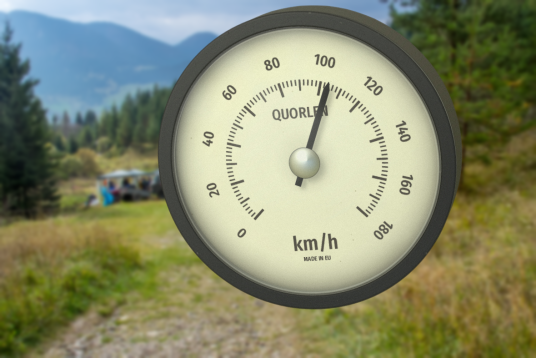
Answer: 104 km/h
